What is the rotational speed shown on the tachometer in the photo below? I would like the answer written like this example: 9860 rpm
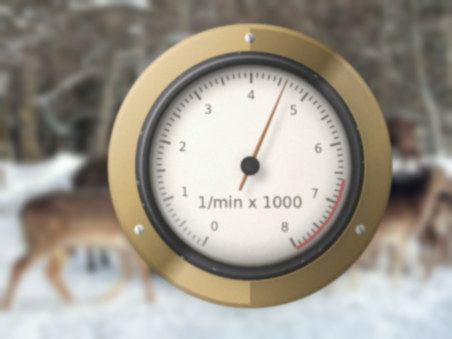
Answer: 4600 rpm
